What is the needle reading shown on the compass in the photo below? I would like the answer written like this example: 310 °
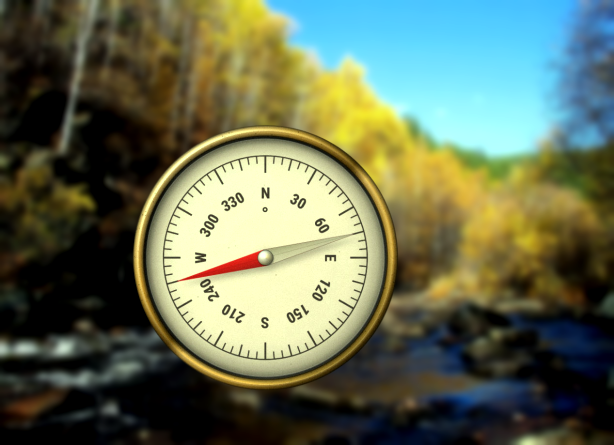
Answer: 255 °
